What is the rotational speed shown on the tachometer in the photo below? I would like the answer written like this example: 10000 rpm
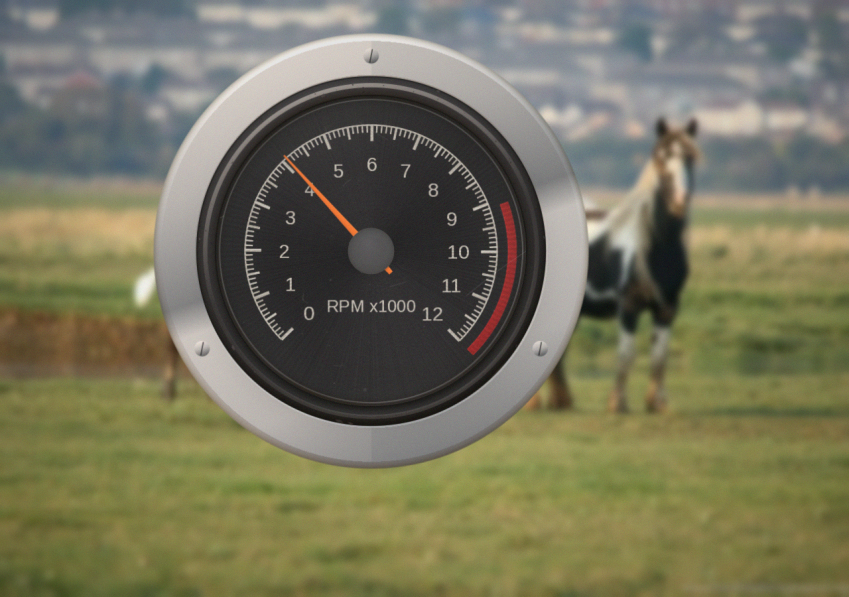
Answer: 4100 rpm
